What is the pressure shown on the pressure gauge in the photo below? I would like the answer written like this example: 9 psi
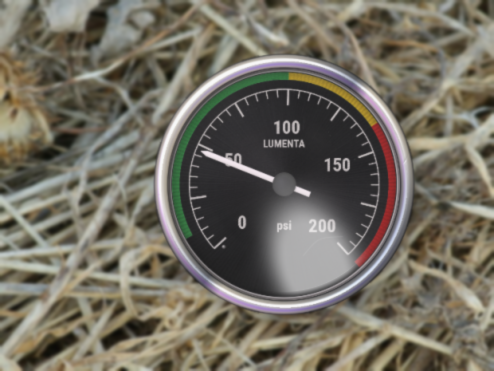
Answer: 47.5 psi
